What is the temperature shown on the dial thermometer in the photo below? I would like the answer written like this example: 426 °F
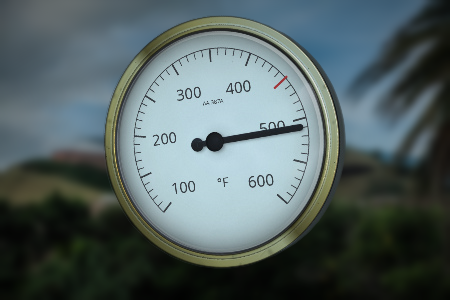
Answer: 510 °F
